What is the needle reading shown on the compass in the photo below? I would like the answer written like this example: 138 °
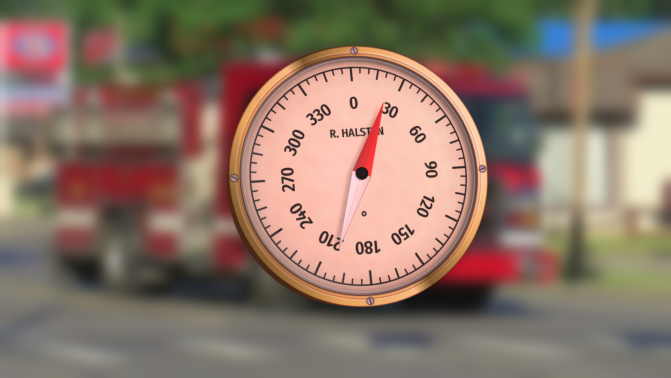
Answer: 22.5 °
